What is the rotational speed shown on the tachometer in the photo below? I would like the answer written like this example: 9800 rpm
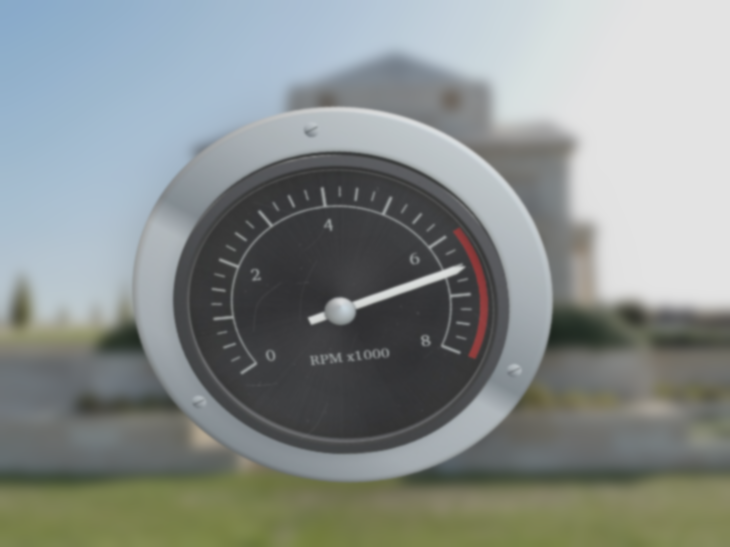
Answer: 6500 rpm
